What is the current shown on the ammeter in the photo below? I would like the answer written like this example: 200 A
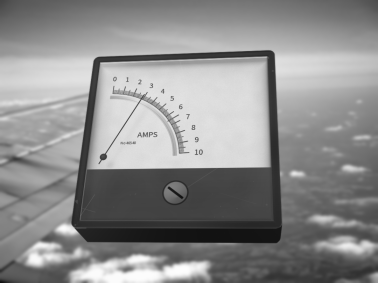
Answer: 3 A
